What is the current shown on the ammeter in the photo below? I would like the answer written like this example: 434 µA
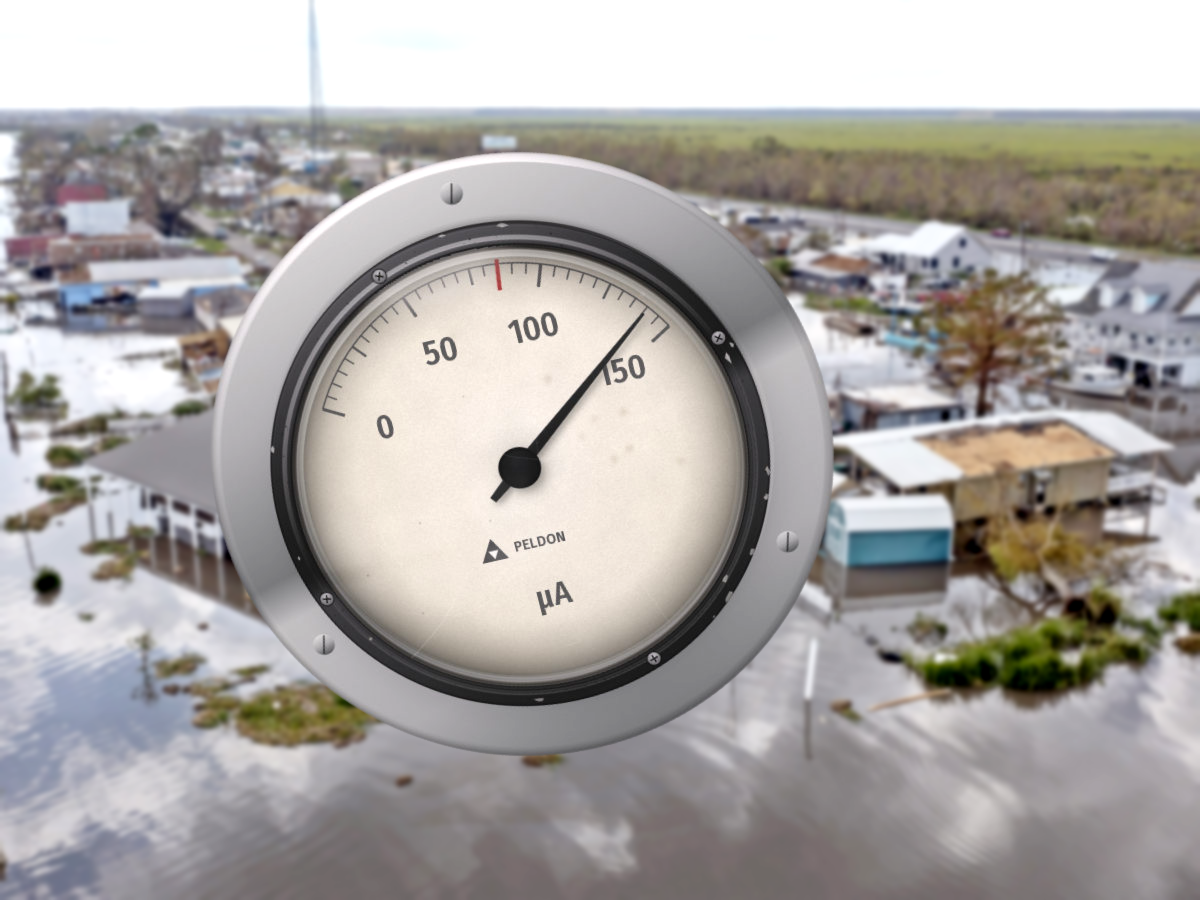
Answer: 140 µA
